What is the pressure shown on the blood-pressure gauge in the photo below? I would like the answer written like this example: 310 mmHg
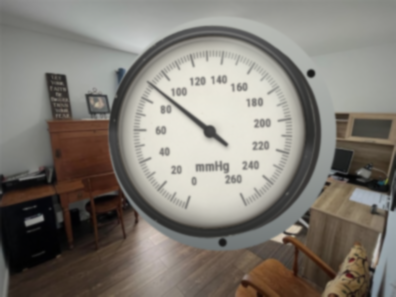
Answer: 90 mmHg
